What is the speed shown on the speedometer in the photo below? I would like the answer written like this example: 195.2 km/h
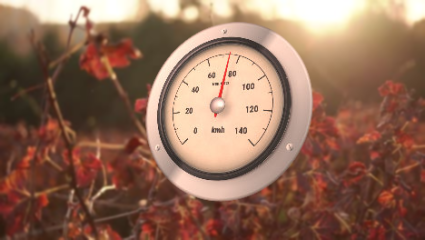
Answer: 75 km/h
